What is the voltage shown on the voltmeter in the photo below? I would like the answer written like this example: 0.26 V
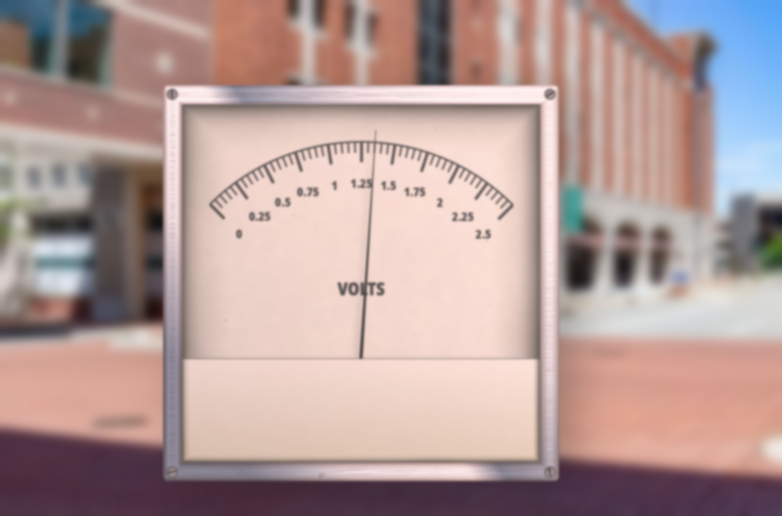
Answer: 1.35 V
